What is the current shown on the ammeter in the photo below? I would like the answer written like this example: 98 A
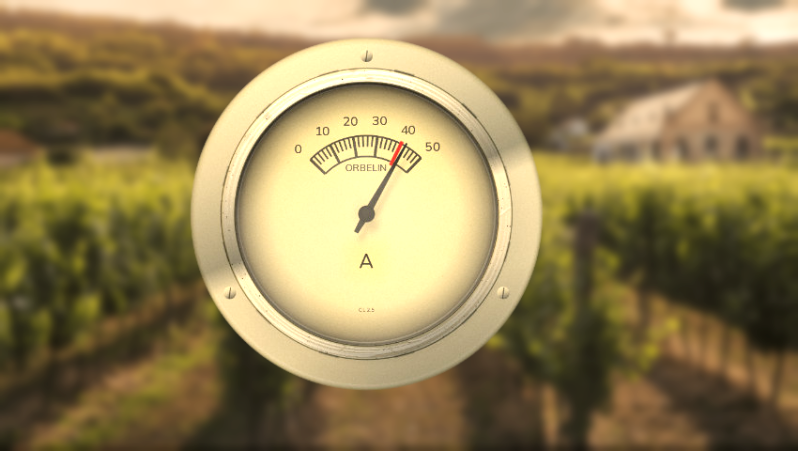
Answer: 42 A
